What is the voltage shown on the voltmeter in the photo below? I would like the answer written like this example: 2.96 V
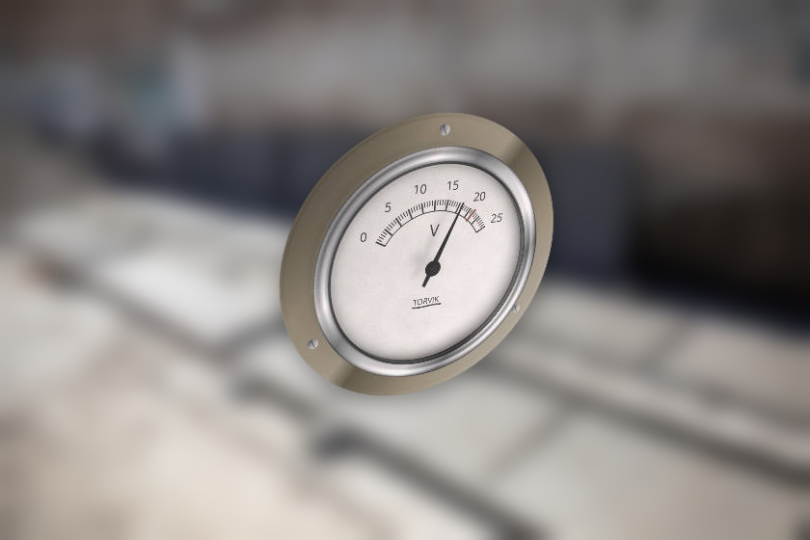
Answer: 17.5 V
